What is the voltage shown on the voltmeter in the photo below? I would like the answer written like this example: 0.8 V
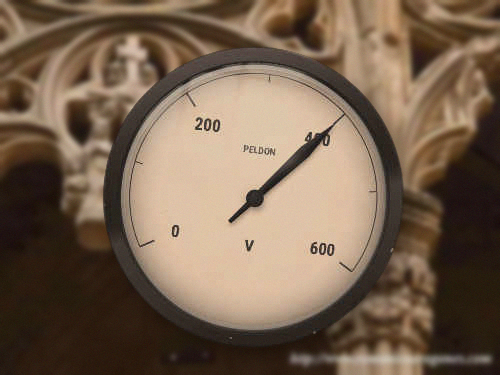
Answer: 400 V
